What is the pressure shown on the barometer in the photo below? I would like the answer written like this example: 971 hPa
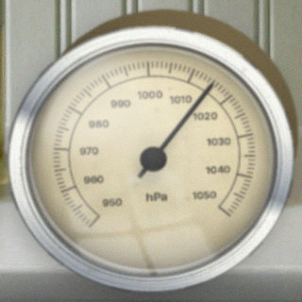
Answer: 1015 hPa
